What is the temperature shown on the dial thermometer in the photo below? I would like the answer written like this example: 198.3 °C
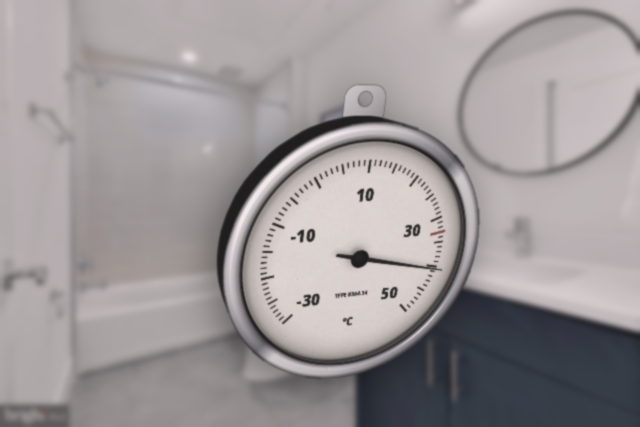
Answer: 40 °C
